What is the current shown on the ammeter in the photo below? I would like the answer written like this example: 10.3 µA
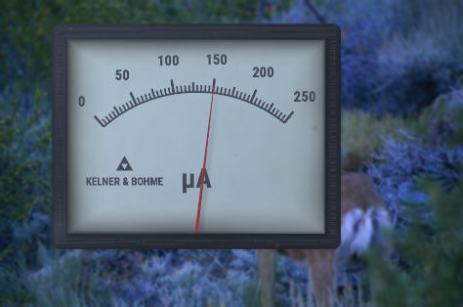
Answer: 150 µA
